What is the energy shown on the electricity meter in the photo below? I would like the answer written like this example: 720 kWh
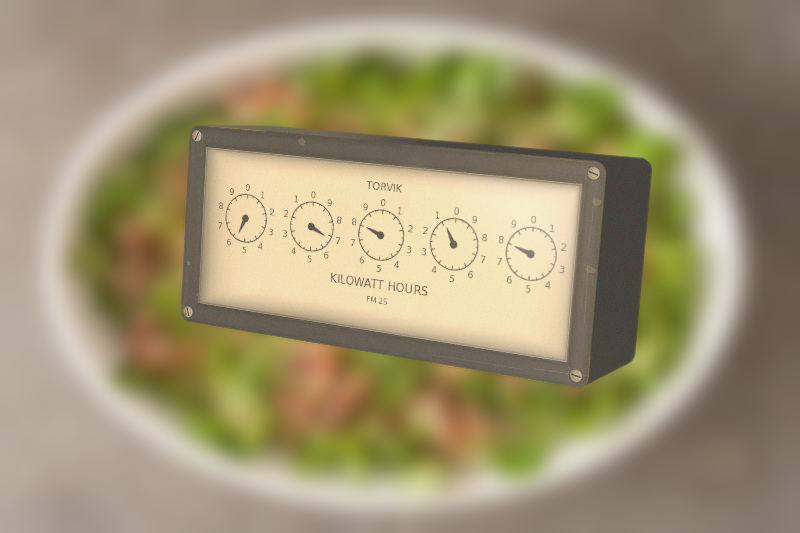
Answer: 56808 kWh
